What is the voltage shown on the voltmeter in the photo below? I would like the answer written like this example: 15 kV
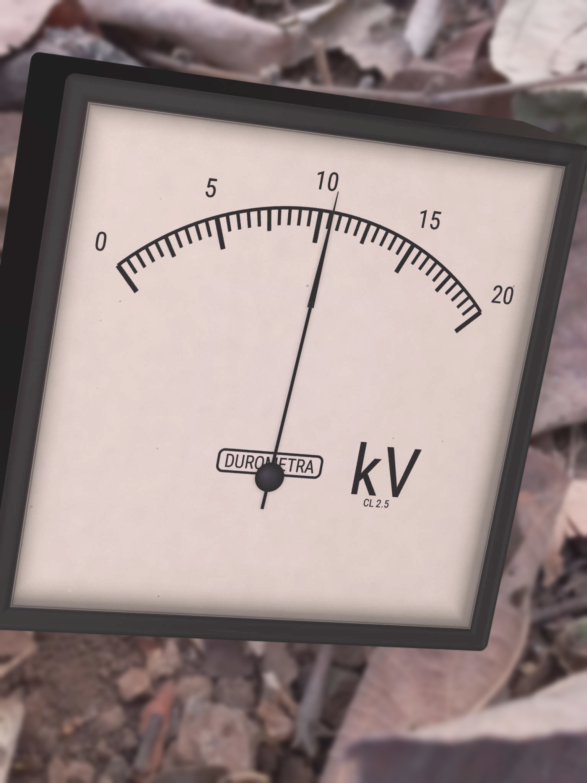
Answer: 10.5 kV
